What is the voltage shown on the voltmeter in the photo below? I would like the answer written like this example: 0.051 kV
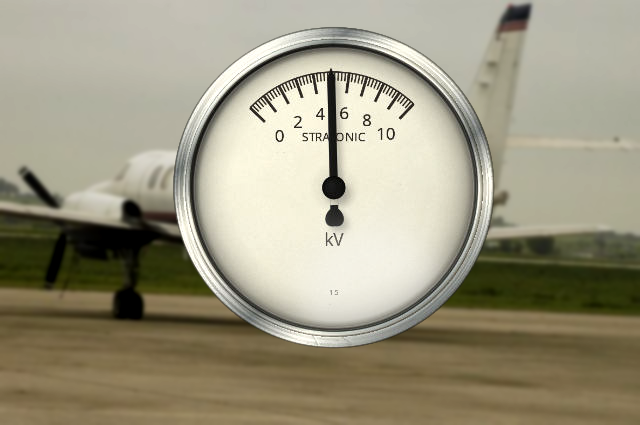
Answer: 5 kV
